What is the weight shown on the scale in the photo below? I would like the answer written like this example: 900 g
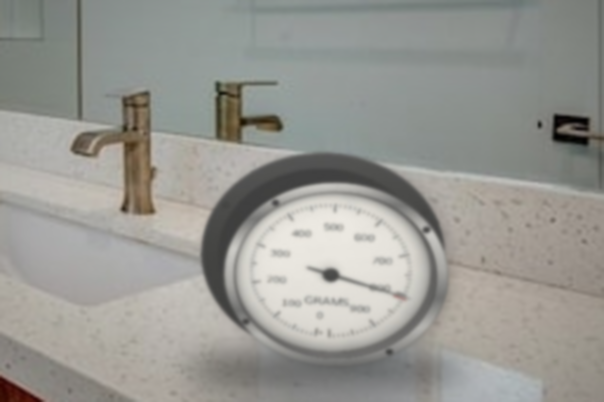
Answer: 800 g
